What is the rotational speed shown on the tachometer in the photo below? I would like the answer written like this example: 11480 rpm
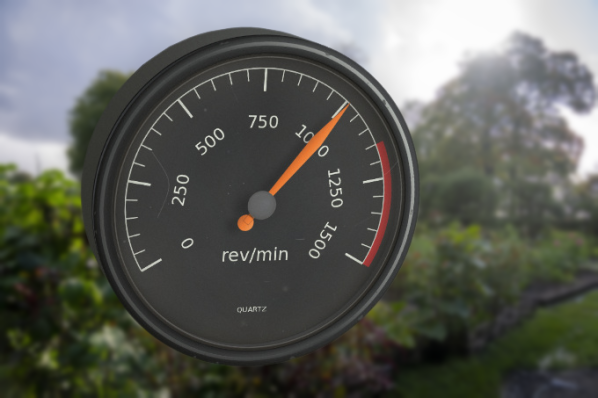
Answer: 1000 rpm
